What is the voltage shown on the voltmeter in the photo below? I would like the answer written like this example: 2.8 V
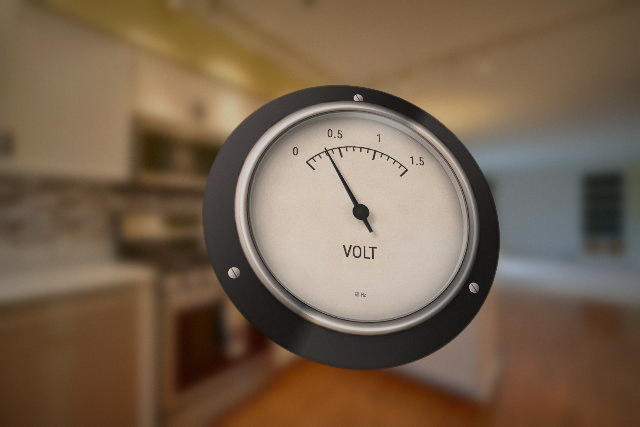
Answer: 0.3 V
